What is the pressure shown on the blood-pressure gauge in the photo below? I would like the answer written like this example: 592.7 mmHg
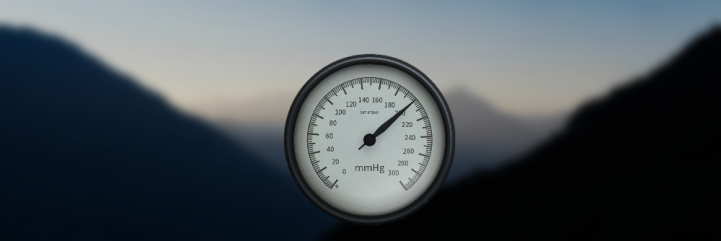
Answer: 200 mmHg
